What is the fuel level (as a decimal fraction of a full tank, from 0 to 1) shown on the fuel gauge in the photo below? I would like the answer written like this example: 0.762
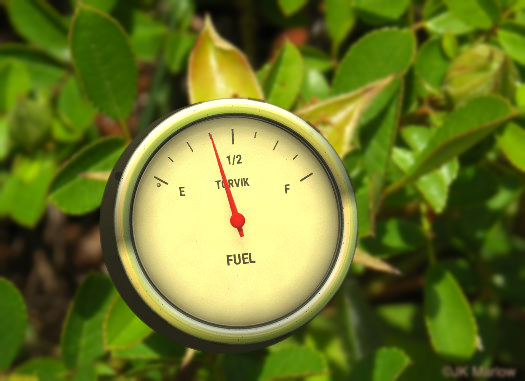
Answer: 0.375
